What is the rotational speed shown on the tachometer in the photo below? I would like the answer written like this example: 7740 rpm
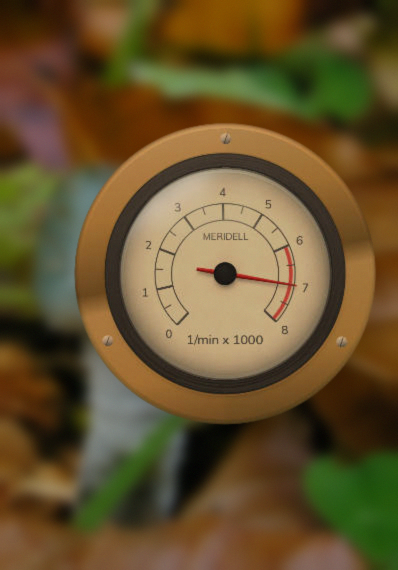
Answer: 7000 rpm
